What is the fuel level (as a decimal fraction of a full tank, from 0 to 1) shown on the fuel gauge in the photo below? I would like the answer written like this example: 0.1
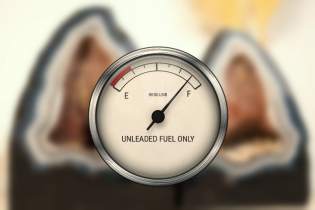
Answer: 0.875
